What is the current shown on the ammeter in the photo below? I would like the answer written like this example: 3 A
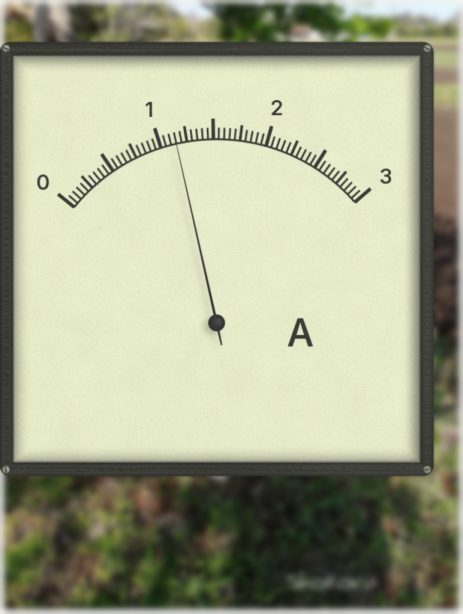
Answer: 1.15 A
